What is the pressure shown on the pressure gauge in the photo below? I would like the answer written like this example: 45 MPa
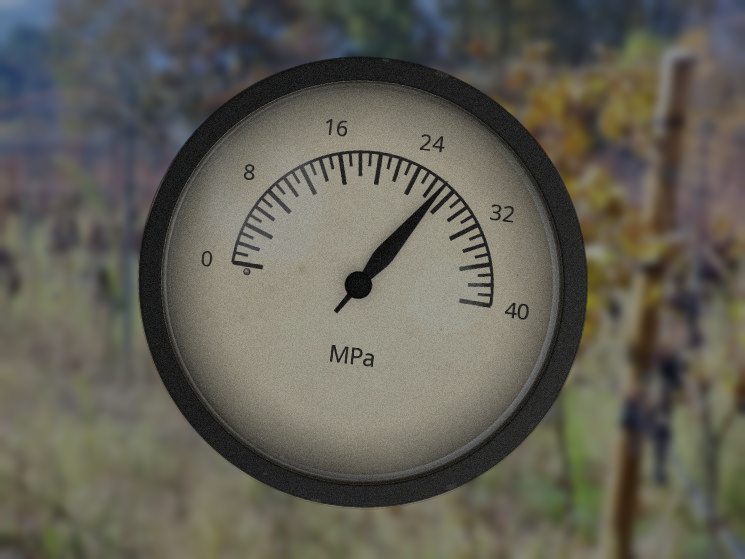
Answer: 27 MPa
